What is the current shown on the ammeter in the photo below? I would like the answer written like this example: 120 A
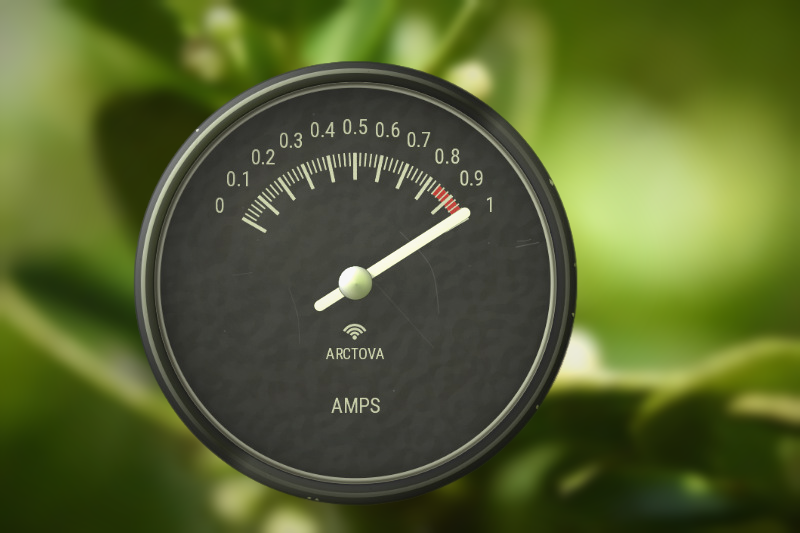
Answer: 0.98 A
